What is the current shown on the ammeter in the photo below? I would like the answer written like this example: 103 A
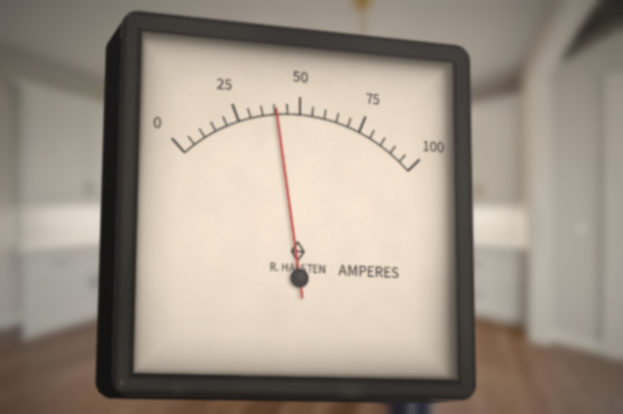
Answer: 40 A
